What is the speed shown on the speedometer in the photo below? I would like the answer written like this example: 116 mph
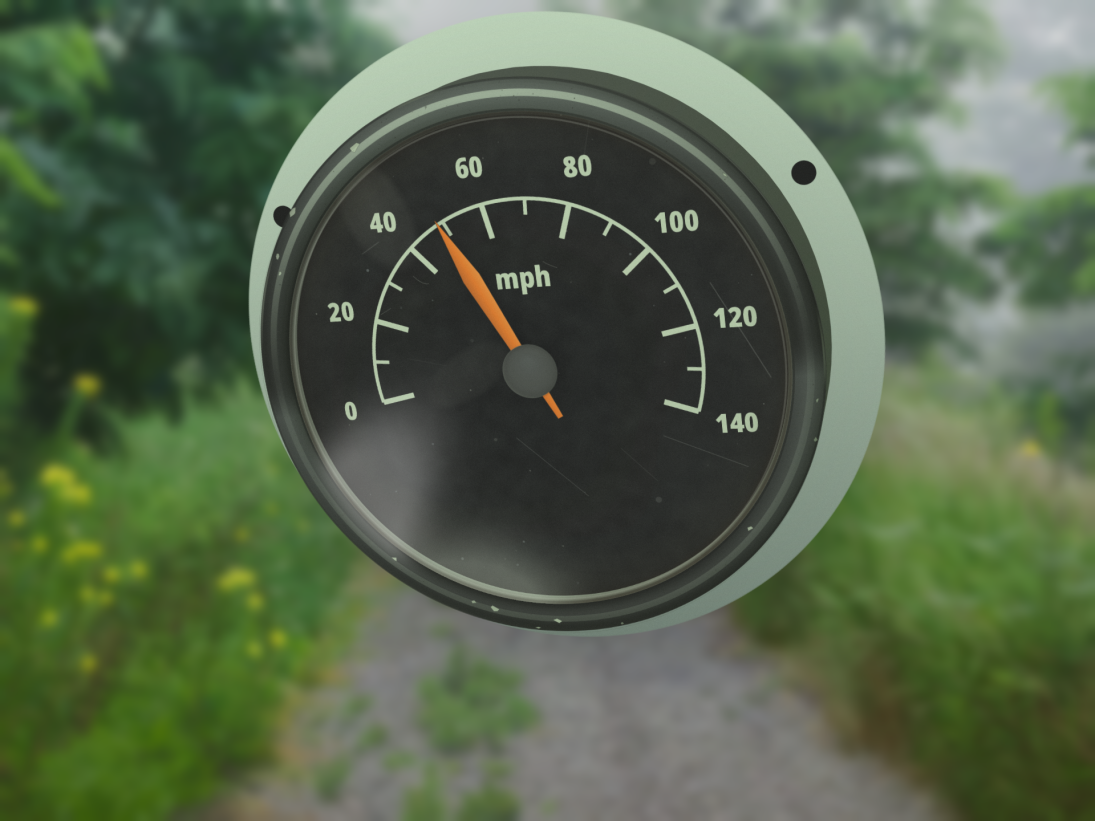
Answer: 50 mph
